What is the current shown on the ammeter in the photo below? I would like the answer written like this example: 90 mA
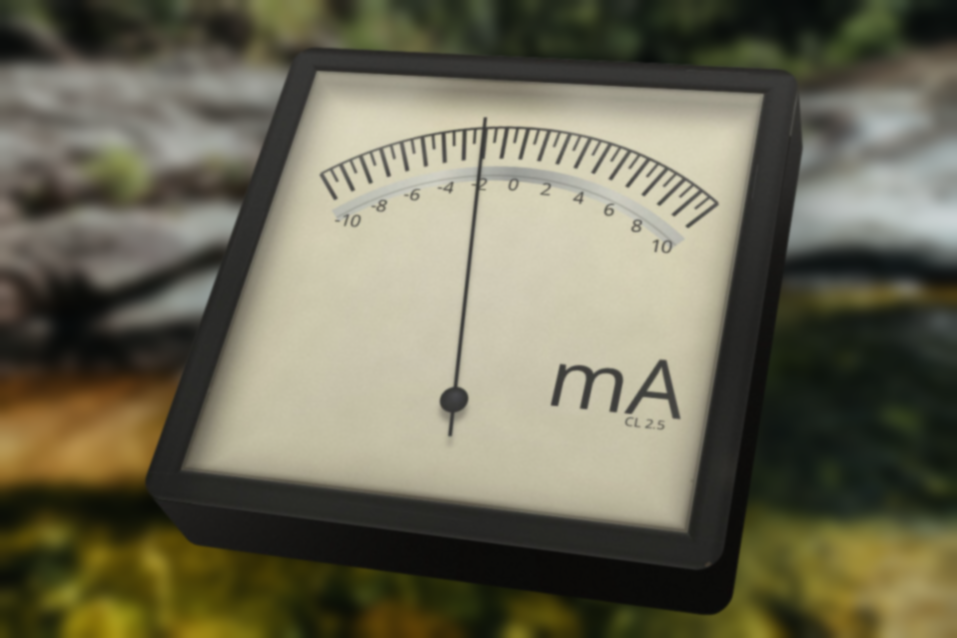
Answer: -2 mA
